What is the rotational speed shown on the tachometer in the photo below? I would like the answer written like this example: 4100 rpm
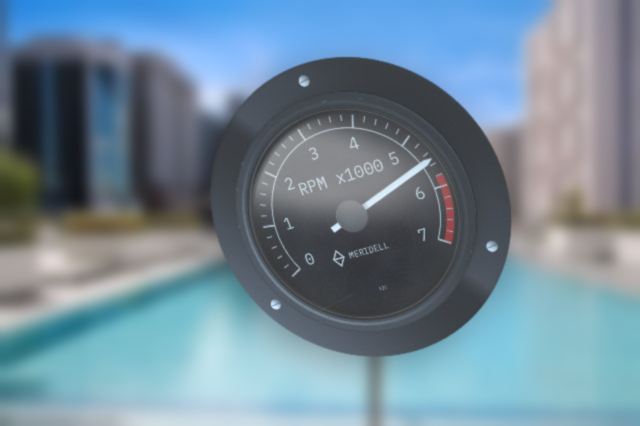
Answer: 5500 rpm
